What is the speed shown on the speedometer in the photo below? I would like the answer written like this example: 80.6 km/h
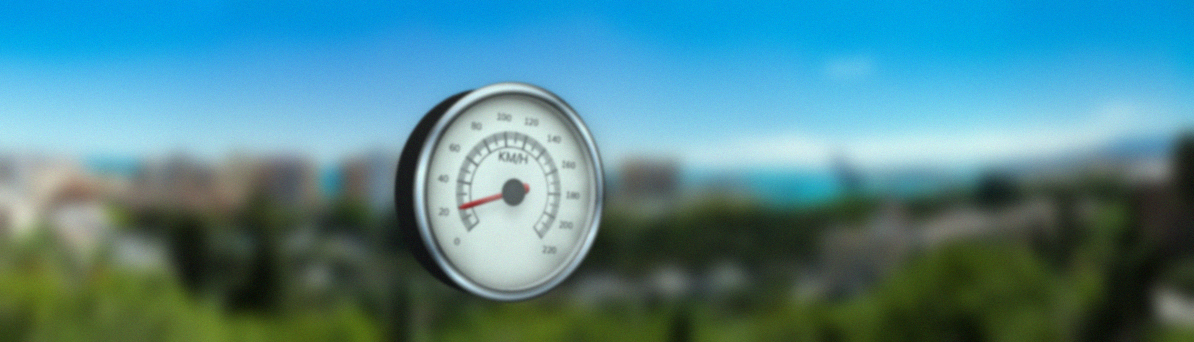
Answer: 20 km/h
